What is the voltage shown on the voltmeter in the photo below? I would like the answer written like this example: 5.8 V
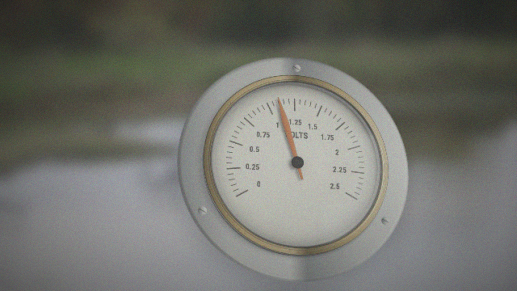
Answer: 1.1 V
